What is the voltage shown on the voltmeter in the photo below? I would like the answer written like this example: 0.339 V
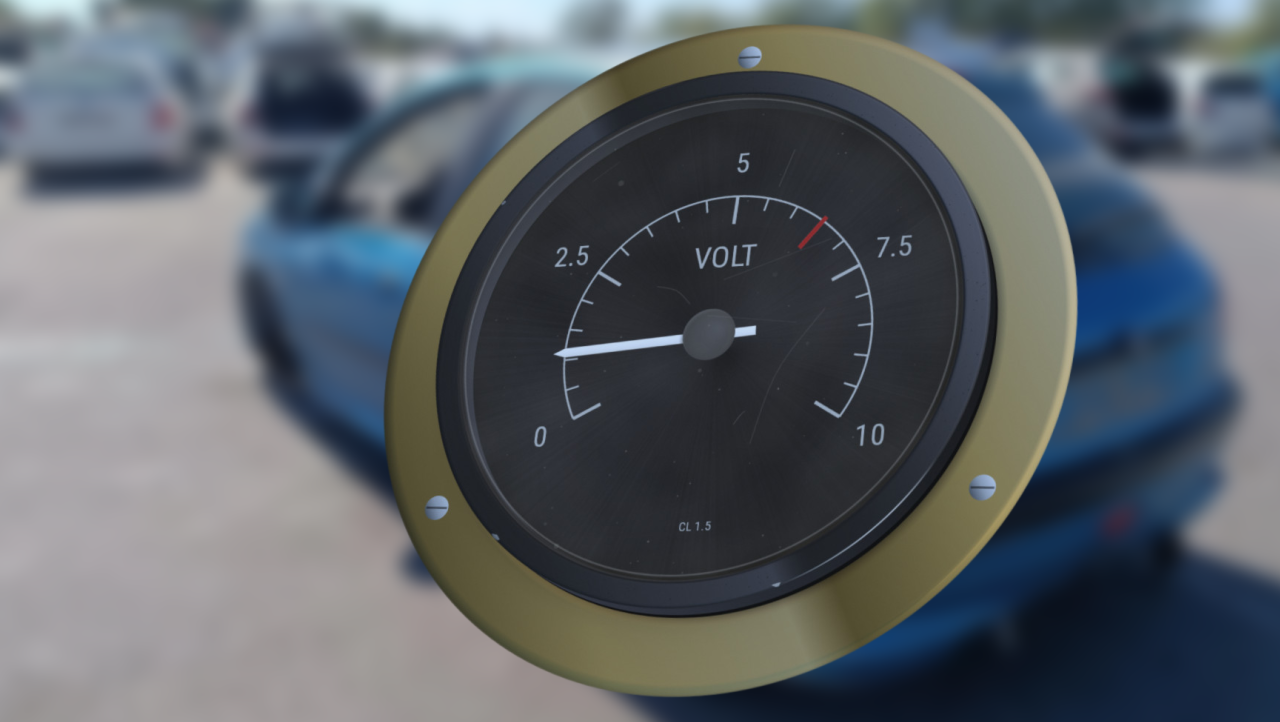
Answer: 1 V
